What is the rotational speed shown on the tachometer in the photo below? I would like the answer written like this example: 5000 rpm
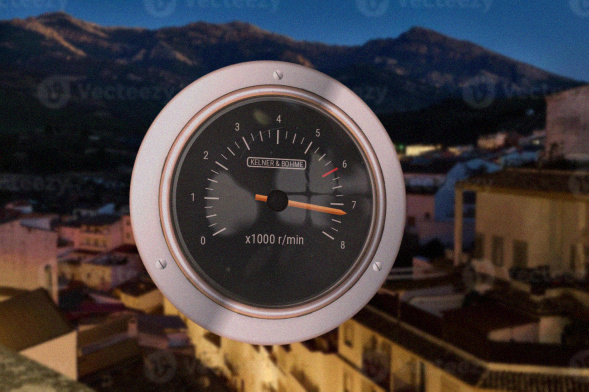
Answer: 7250 rpm
